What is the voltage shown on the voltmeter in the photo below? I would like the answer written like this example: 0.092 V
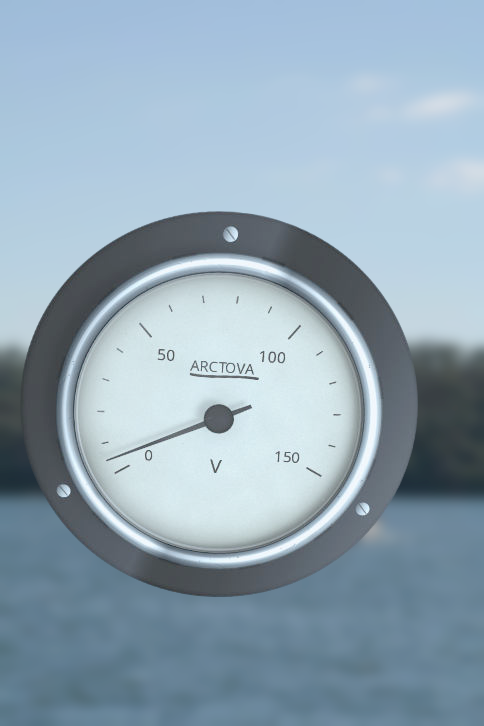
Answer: 5 V
